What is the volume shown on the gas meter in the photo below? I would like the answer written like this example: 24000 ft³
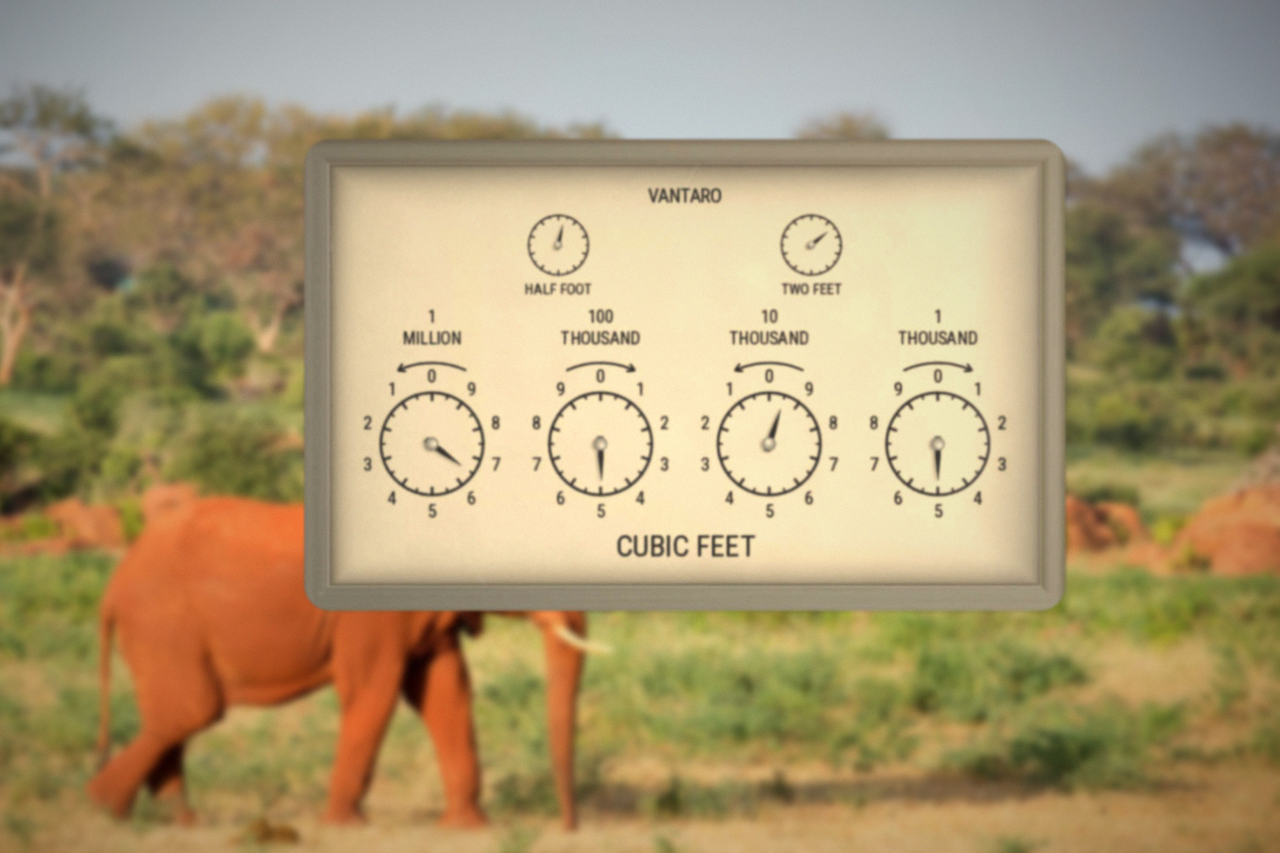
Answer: 649500 ft³
